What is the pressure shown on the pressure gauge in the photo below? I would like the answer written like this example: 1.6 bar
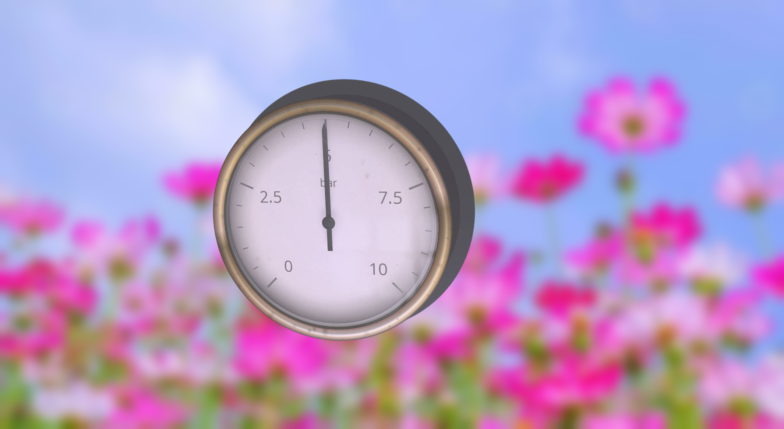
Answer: 5 bar
